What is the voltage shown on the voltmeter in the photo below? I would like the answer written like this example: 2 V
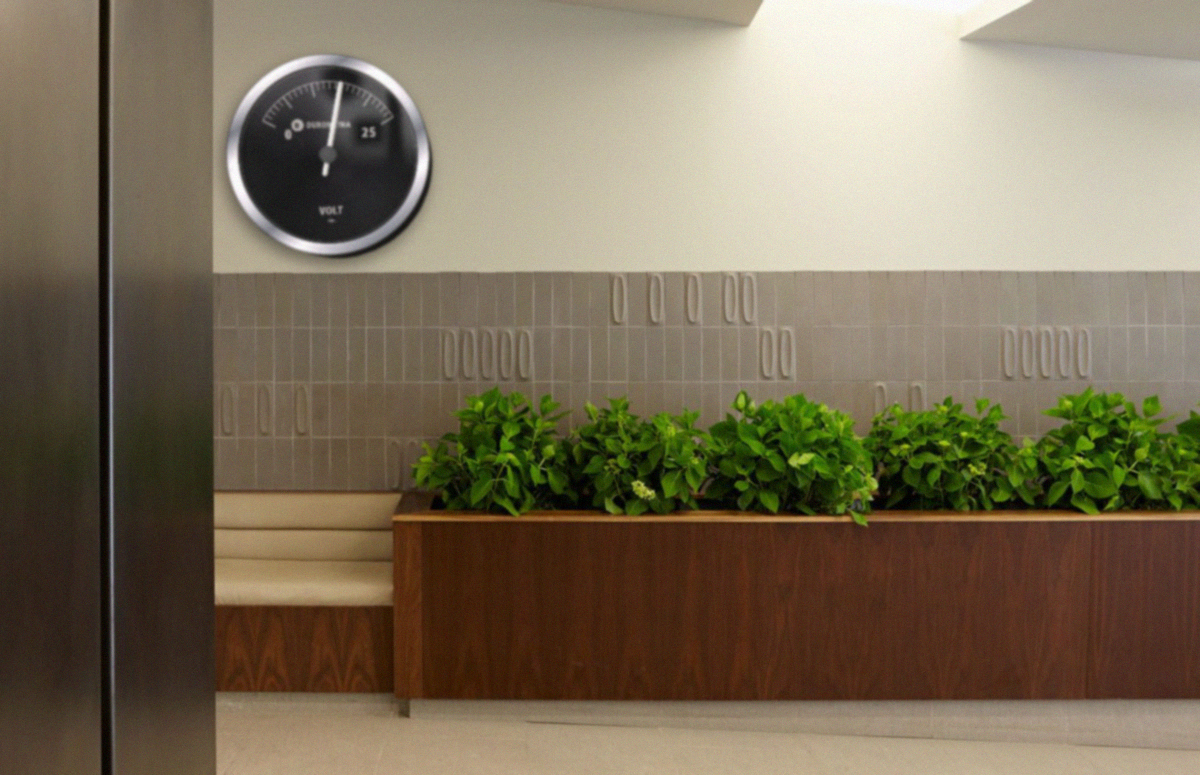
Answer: 15 V
